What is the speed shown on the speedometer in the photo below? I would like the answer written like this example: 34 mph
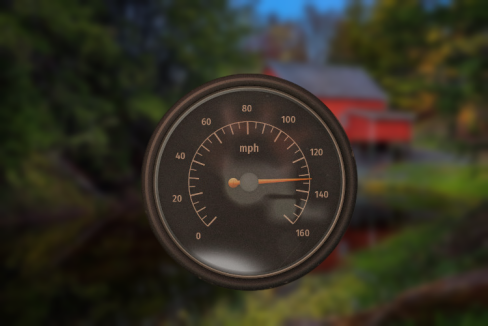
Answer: 132.5 mph
